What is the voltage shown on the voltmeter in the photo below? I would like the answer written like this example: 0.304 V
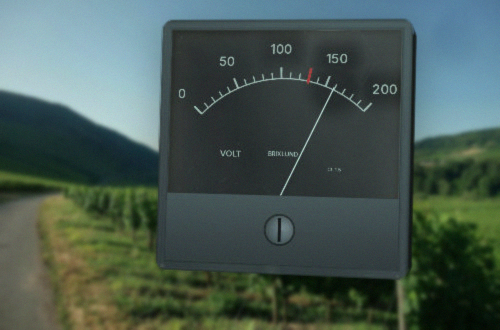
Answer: 160 V
